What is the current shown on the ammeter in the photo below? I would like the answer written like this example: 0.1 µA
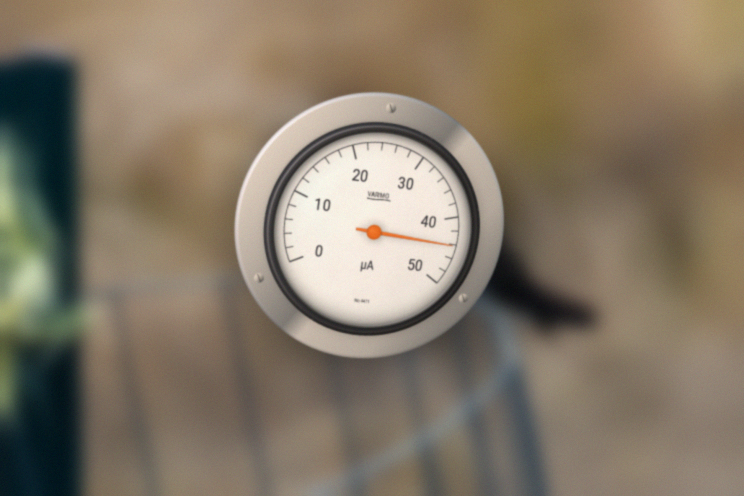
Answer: 44 µA
